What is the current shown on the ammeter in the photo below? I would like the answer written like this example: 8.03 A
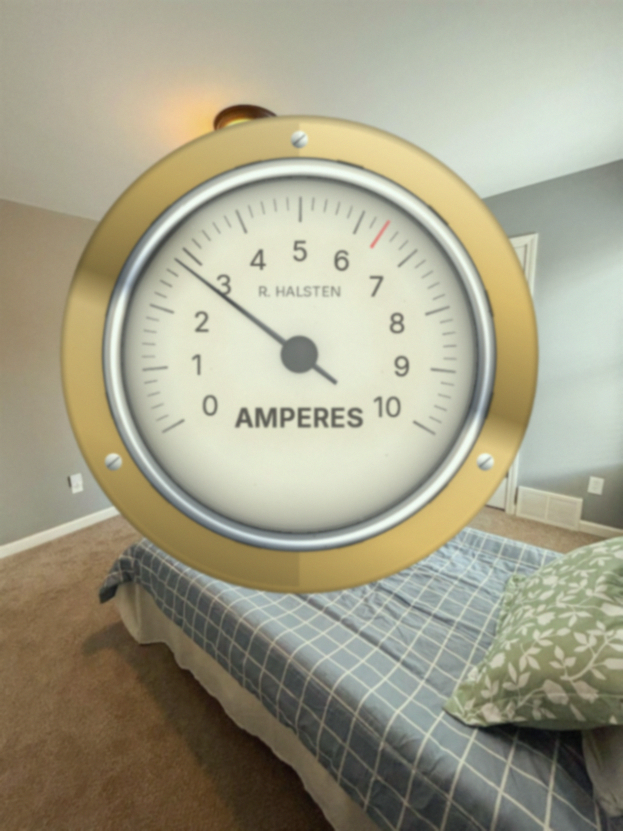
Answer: 2.8 A
